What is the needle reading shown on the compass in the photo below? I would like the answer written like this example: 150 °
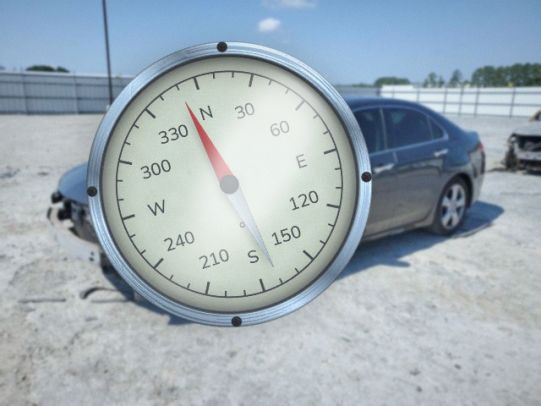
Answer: 350 °
